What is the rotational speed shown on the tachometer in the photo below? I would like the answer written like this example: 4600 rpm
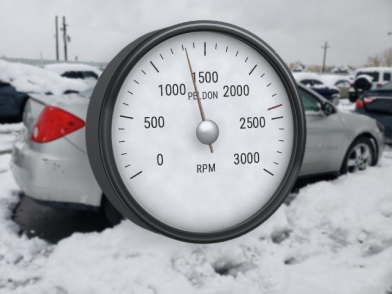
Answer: 1300 rpm
